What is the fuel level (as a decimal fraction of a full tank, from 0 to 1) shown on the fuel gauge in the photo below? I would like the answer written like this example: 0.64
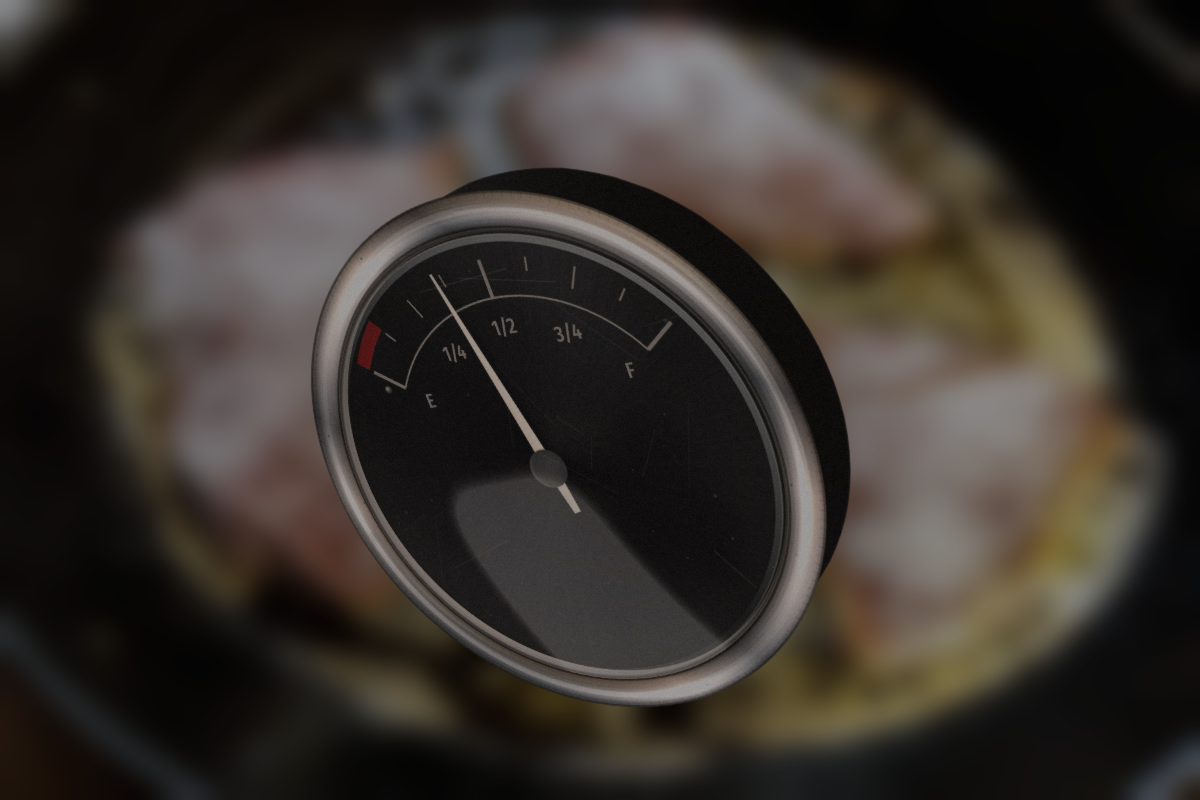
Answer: 0.375
